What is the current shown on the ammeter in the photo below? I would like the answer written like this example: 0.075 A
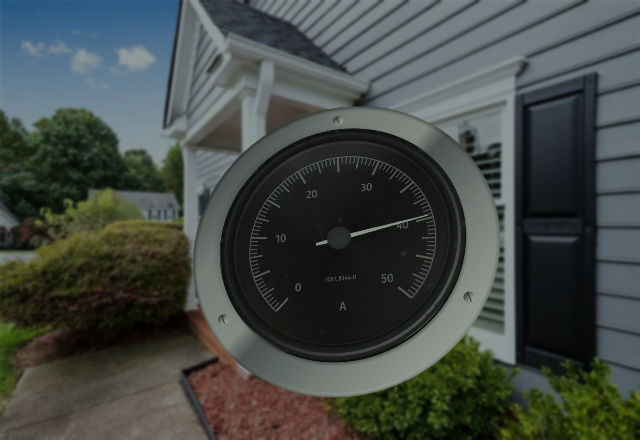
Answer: 40 A
